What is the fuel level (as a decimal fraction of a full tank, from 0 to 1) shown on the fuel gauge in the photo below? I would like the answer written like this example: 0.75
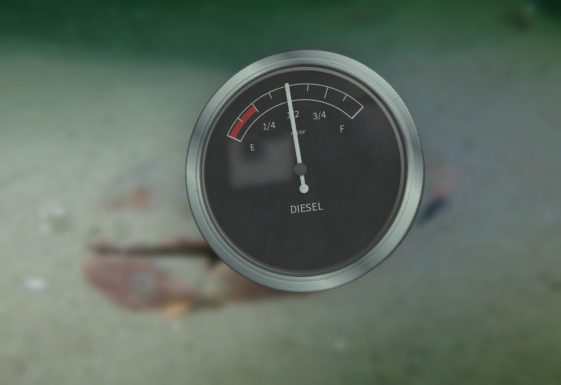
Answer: 0.5
